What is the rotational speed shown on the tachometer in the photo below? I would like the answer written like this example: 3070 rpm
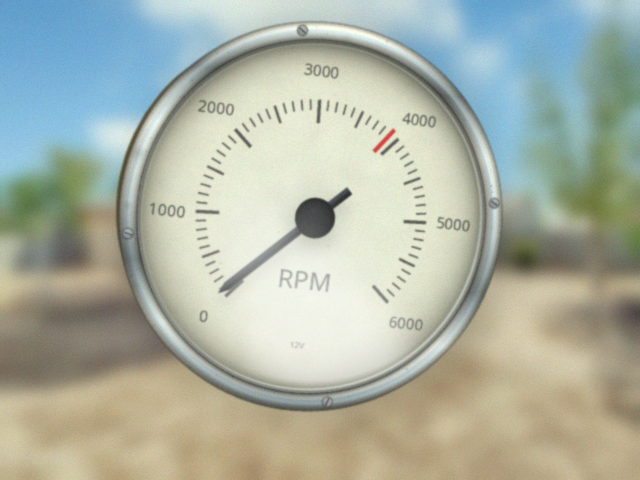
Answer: 100 rpm
